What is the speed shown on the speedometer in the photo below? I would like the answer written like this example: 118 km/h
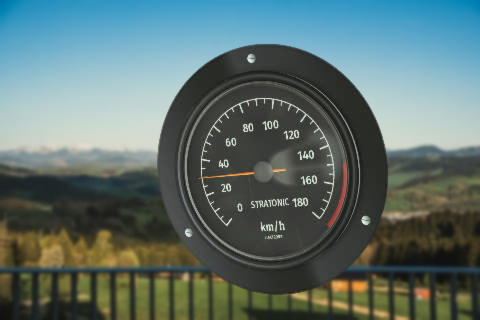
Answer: 30 km/h
